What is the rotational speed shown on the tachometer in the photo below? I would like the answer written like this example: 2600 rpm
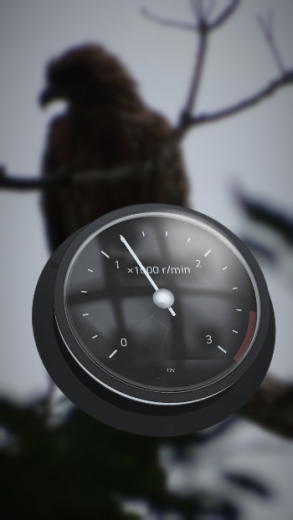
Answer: 1200 rpm
